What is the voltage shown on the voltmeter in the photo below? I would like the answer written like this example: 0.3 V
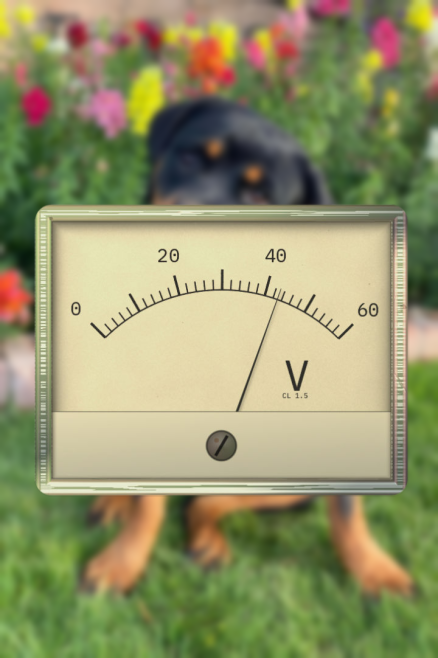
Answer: 43 V
